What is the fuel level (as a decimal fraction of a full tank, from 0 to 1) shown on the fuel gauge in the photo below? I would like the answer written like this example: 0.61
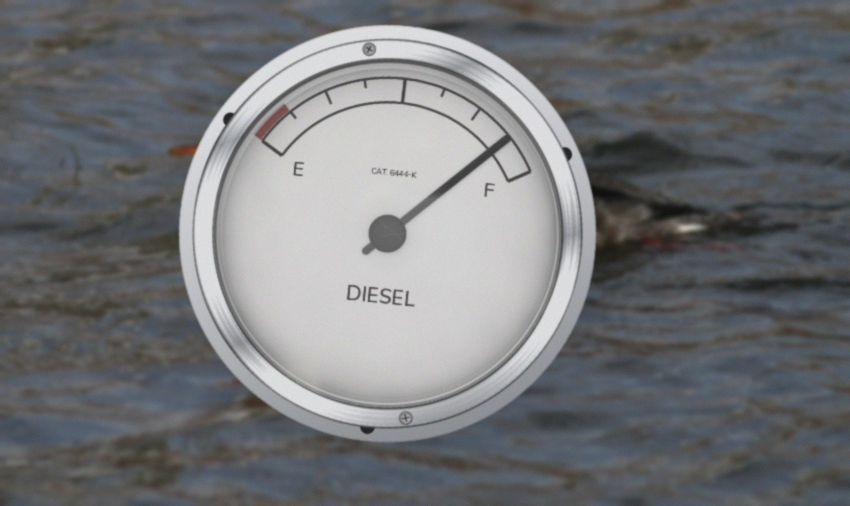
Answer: 0.875
